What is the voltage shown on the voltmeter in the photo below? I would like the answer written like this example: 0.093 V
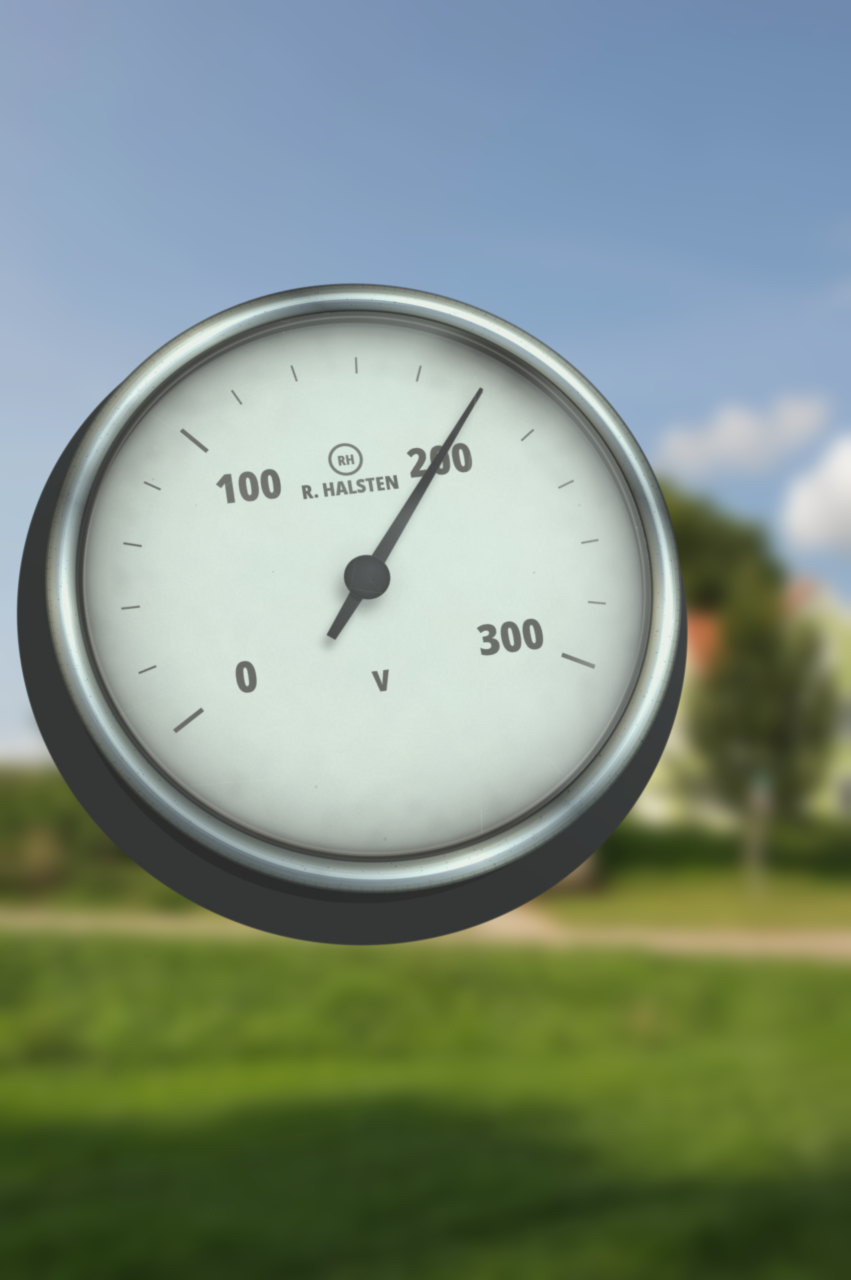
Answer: 200 V
